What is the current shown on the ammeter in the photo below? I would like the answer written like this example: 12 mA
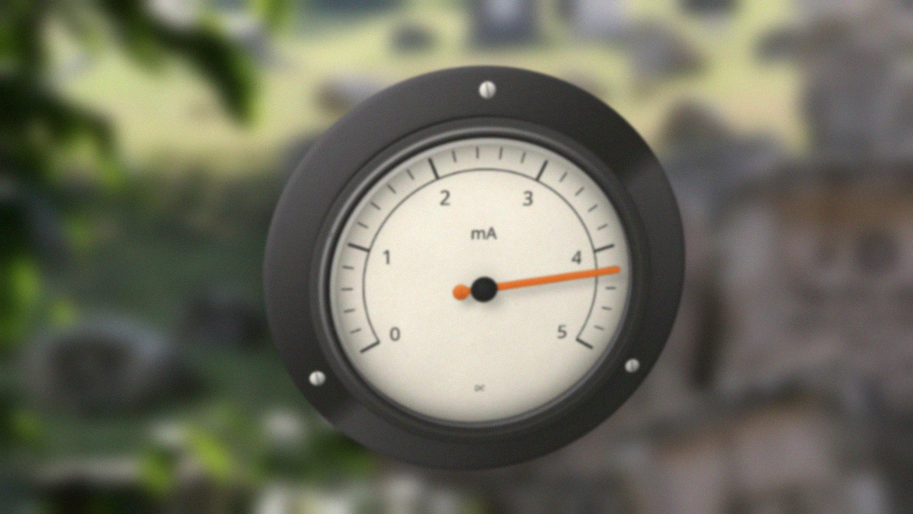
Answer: 4.2 mA
